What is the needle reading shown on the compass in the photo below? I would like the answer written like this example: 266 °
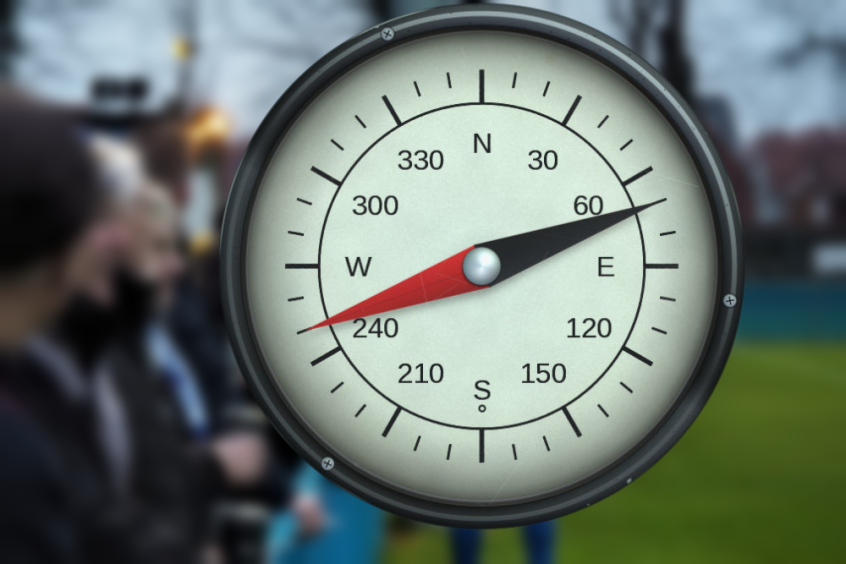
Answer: 250 °
